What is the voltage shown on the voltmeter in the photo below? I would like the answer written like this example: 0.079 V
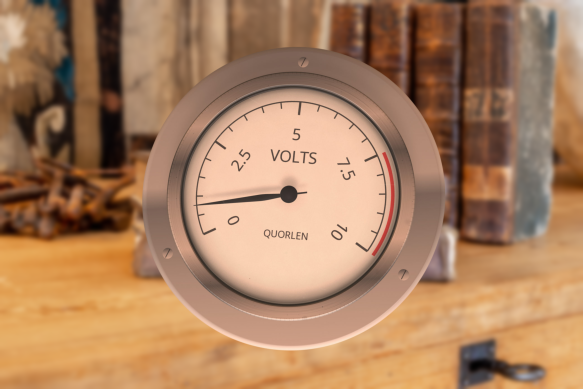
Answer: 0.75 V
